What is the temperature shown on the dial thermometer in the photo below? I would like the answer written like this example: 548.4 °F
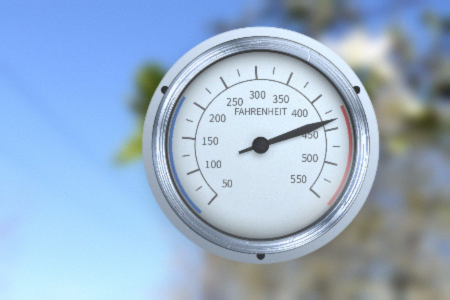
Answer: 437.5 °F
